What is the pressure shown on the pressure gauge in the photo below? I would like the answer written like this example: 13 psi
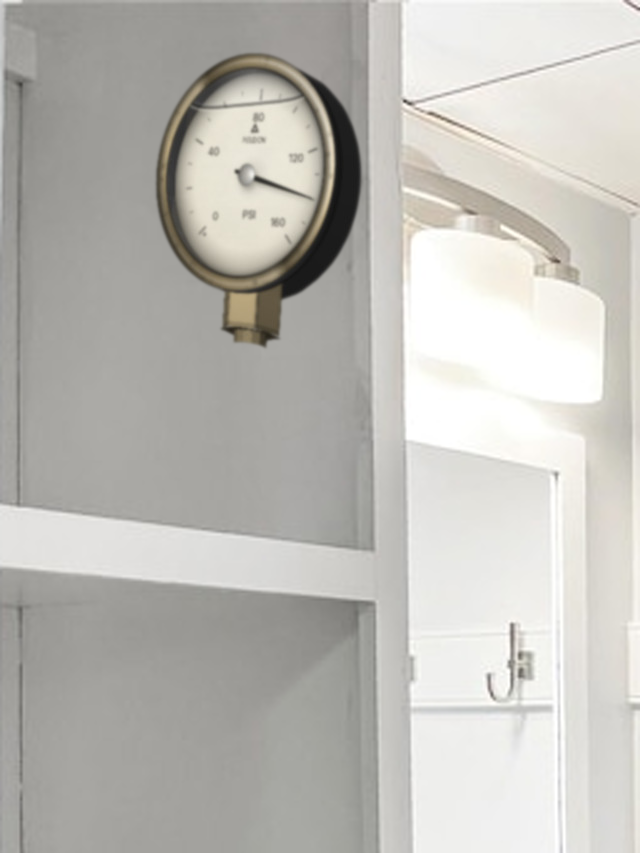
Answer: 140 psi
